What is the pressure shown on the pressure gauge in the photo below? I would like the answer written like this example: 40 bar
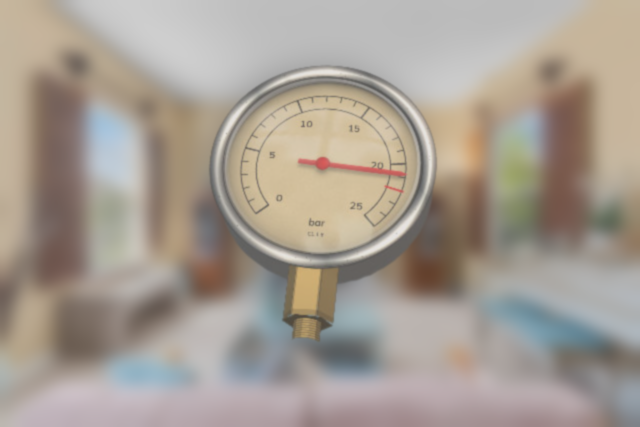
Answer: 21 bar
